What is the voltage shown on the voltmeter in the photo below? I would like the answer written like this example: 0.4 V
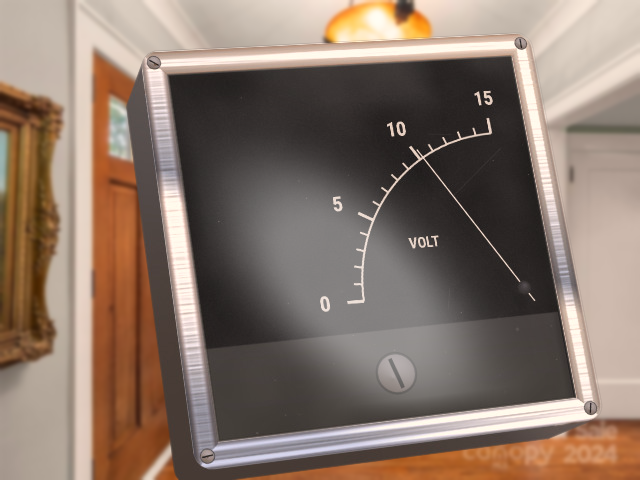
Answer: 10 V
